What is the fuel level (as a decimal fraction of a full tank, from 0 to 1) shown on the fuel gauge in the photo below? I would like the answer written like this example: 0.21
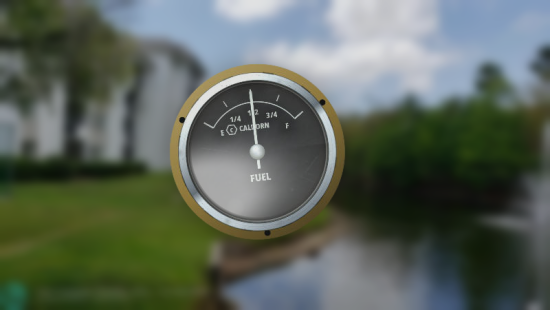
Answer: 0.5
